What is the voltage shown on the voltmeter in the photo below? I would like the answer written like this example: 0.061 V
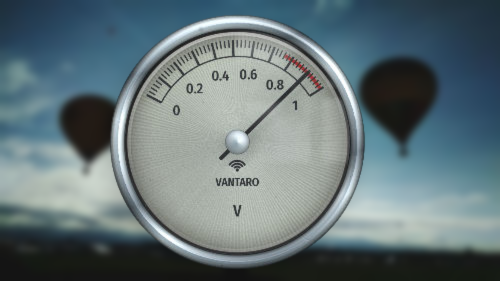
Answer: 0.9 V
